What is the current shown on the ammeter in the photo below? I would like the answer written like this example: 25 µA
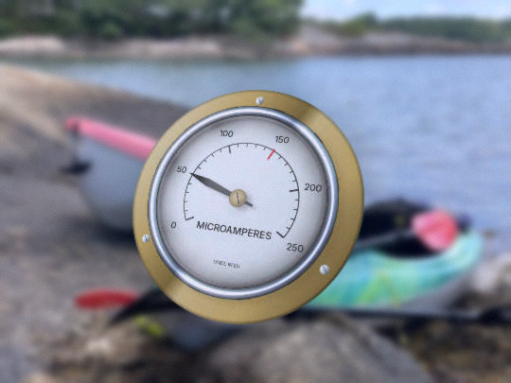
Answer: 50 µA
